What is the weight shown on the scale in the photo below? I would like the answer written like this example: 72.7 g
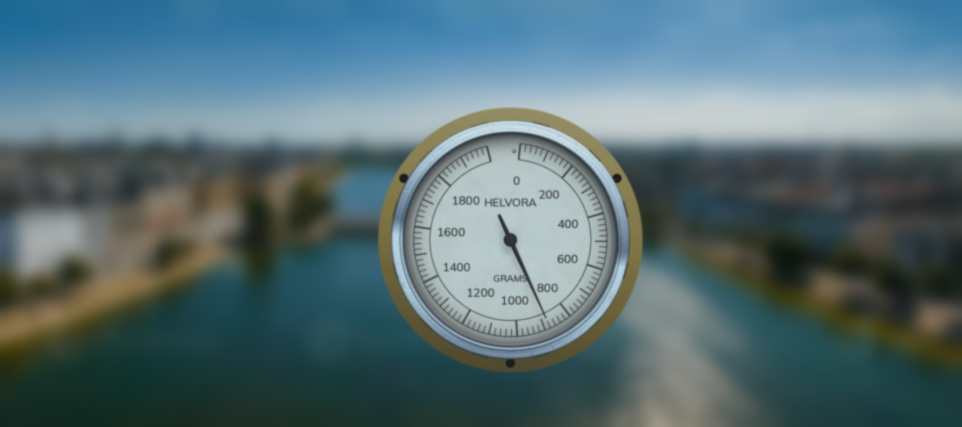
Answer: 880 g
